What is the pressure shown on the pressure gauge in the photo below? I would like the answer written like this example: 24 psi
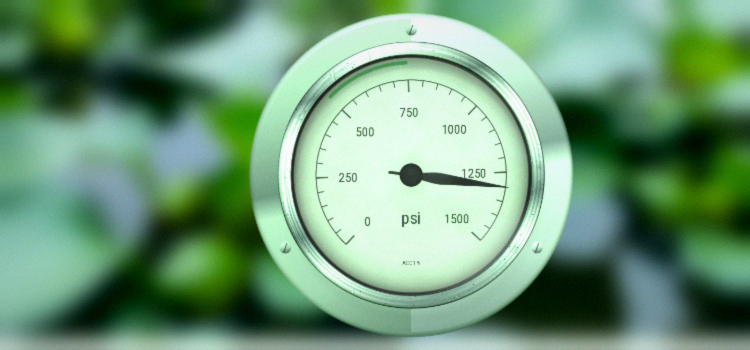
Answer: 1300 psi
